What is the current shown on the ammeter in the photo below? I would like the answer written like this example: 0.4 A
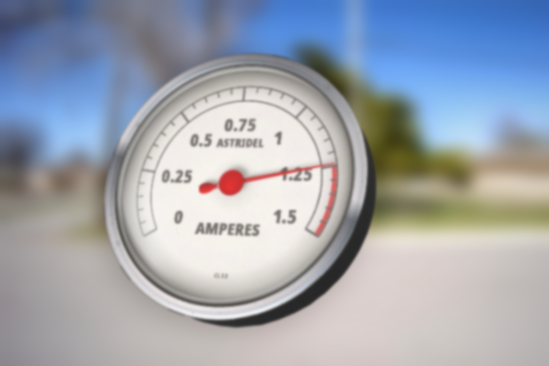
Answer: 1.25 A
